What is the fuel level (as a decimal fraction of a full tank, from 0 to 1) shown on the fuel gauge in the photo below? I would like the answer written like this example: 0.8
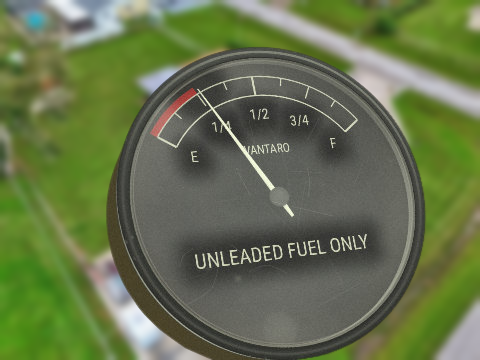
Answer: 0.25
